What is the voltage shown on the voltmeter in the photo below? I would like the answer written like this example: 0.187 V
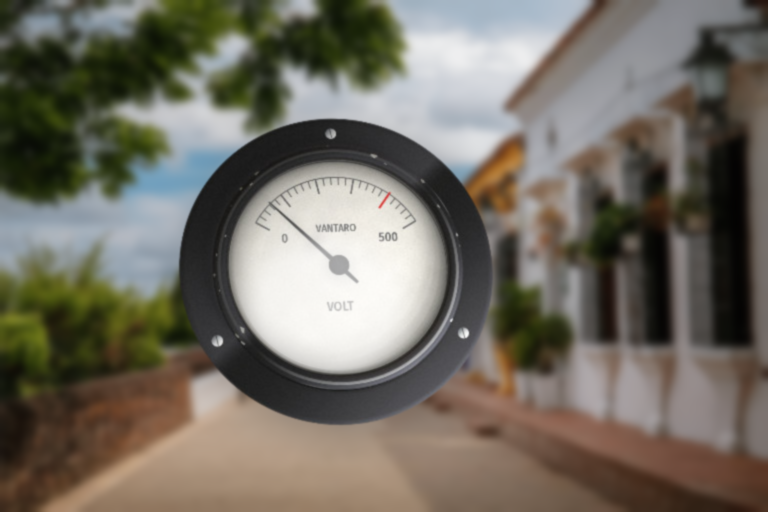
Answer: 60 V
